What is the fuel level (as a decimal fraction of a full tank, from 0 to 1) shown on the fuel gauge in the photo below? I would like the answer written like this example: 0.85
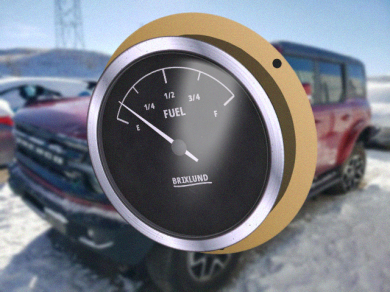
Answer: 0.125
